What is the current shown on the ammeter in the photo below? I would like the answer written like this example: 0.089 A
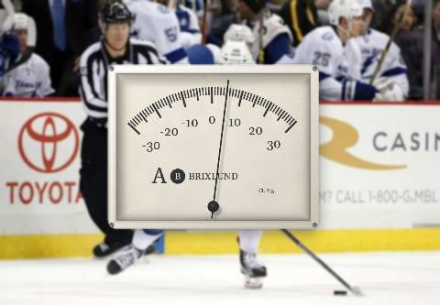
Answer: 5 A
